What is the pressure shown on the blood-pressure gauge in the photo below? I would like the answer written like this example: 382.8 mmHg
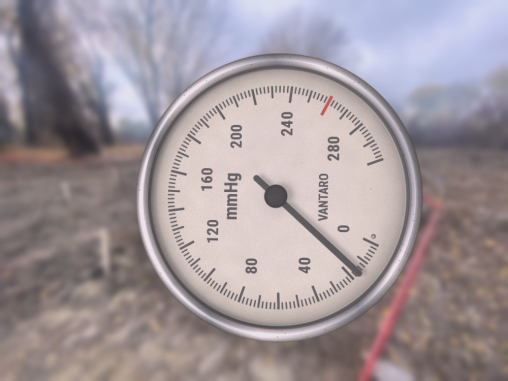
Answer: 16 mmHg
